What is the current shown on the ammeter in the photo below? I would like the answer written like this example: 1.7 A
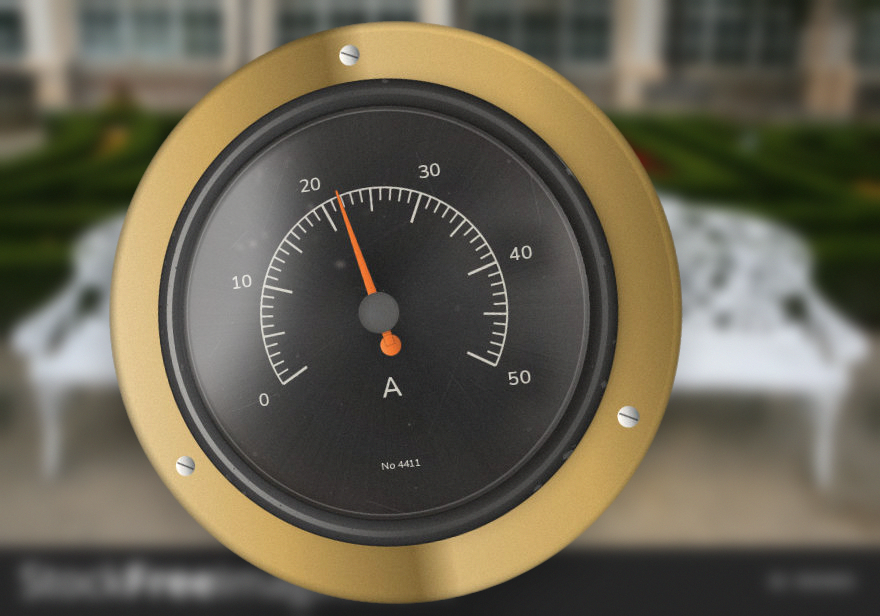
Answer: 22 A
